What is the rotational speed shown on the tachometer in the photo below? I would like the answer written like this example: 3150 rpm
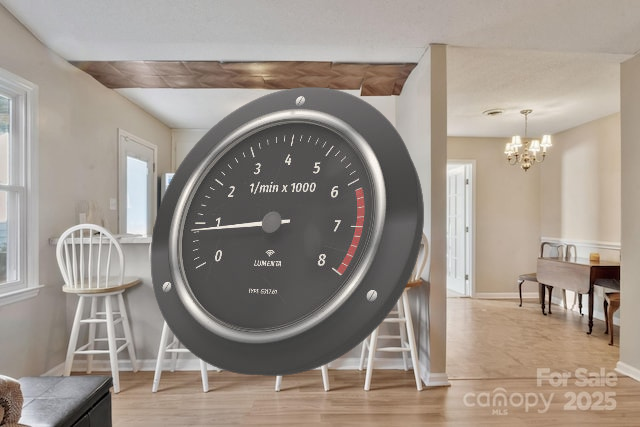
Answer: 800 rpm
